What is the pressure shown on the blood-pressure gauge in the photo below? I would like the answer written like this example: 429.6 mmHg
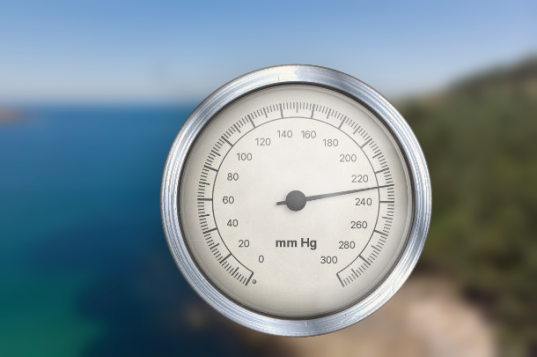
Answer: 230 mmHg
